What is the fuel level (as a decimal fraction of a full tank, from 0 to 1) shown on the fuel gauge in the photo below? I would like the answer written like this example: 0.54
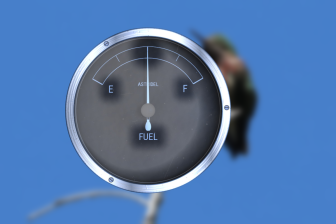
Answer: 0.5
